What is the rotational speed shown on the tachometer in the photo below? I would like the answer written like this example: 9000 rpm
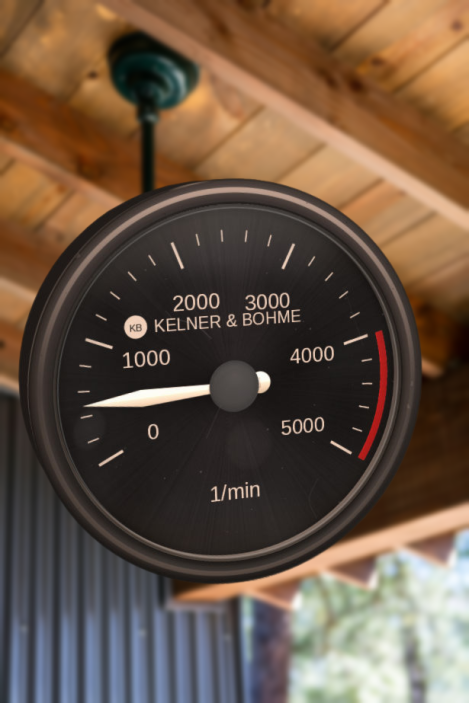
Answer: 500 rpm
